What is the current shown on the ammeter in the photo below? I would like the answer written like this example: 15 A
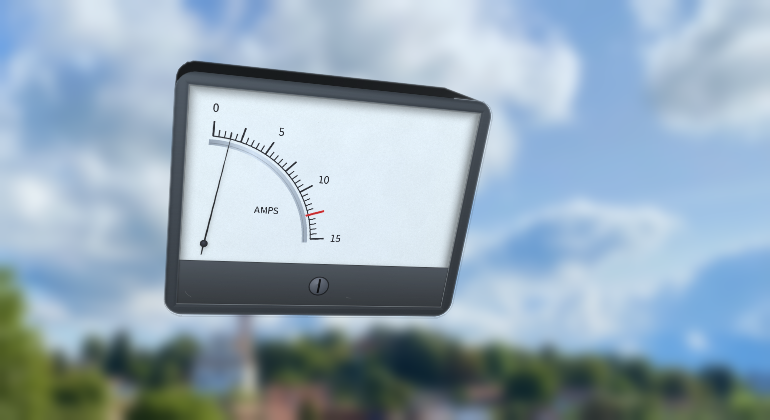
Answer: 1.5 A
